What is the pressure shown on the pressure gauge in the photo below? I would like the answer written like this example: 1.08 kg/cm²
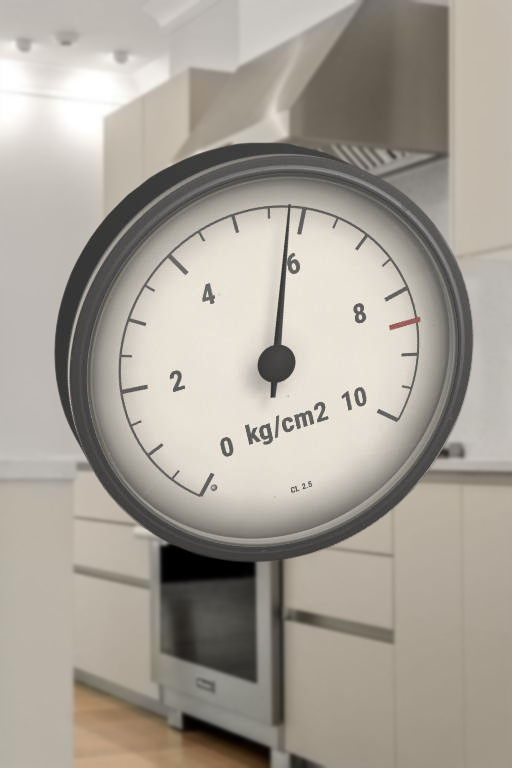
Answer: 5.75 kg/cm²
